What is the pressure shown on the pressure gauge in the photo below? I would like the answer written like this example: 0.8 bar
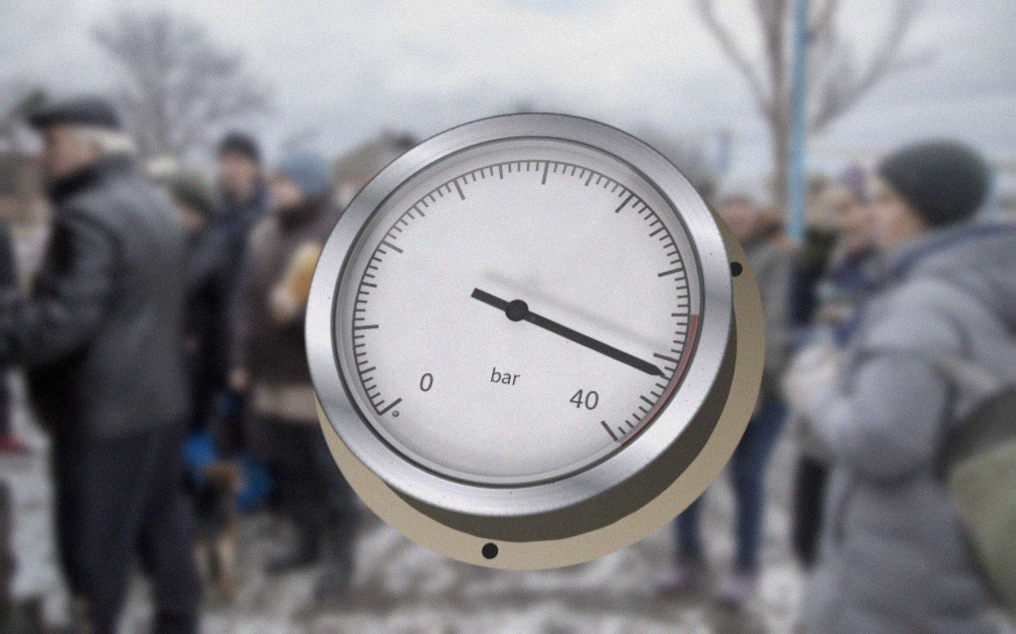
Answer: 36 bar
